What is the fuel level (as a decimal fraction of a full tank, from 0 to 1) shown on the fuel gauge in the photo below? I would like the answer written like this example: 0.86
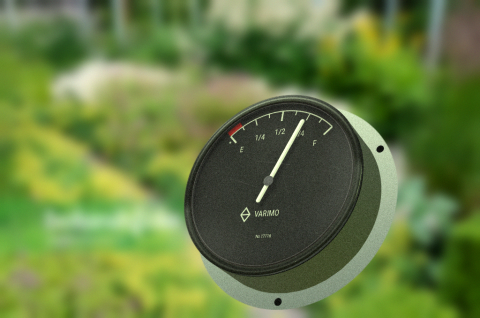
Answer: 0.75
